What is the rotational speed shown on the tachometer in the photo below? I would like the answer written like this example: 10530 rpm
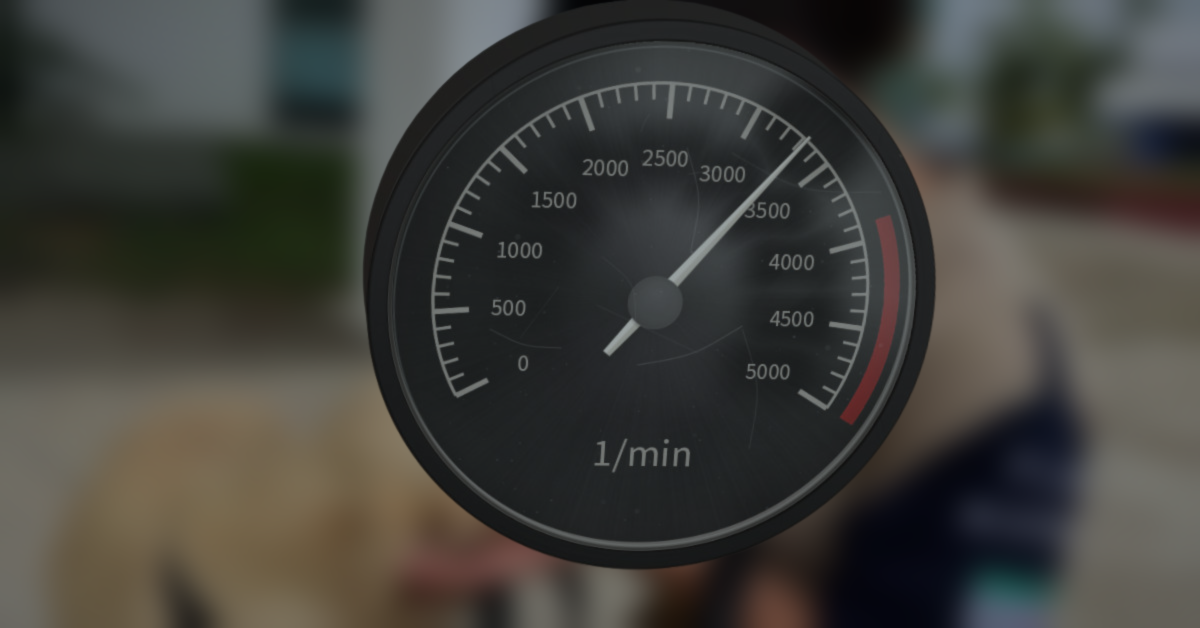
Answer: 3300 rpm
